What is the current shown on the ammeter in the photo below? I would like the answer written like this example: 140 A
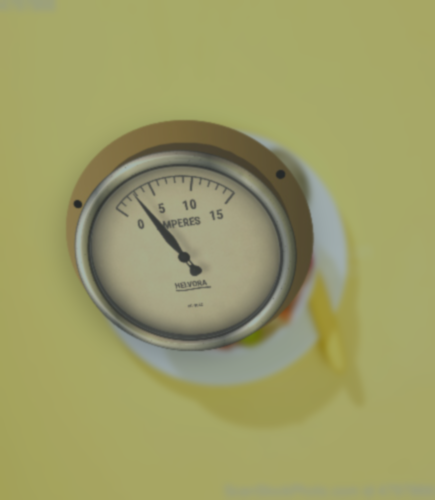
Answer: 3 A
